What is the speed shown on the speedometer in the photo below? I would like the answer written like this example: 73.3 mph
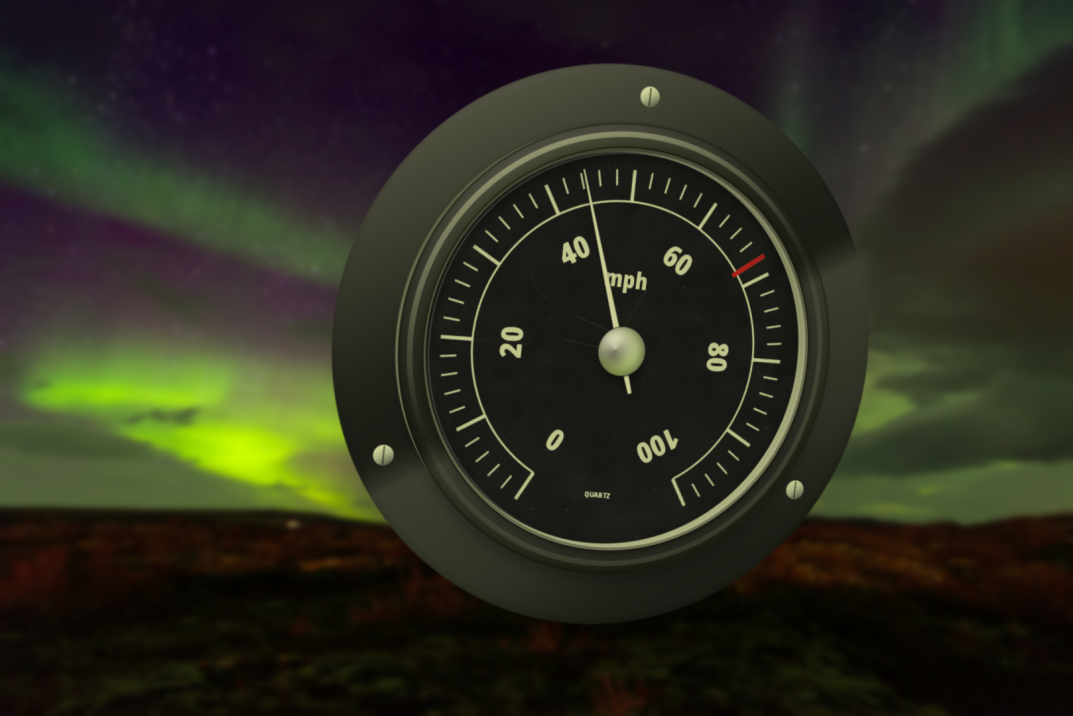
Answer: 44 mph
